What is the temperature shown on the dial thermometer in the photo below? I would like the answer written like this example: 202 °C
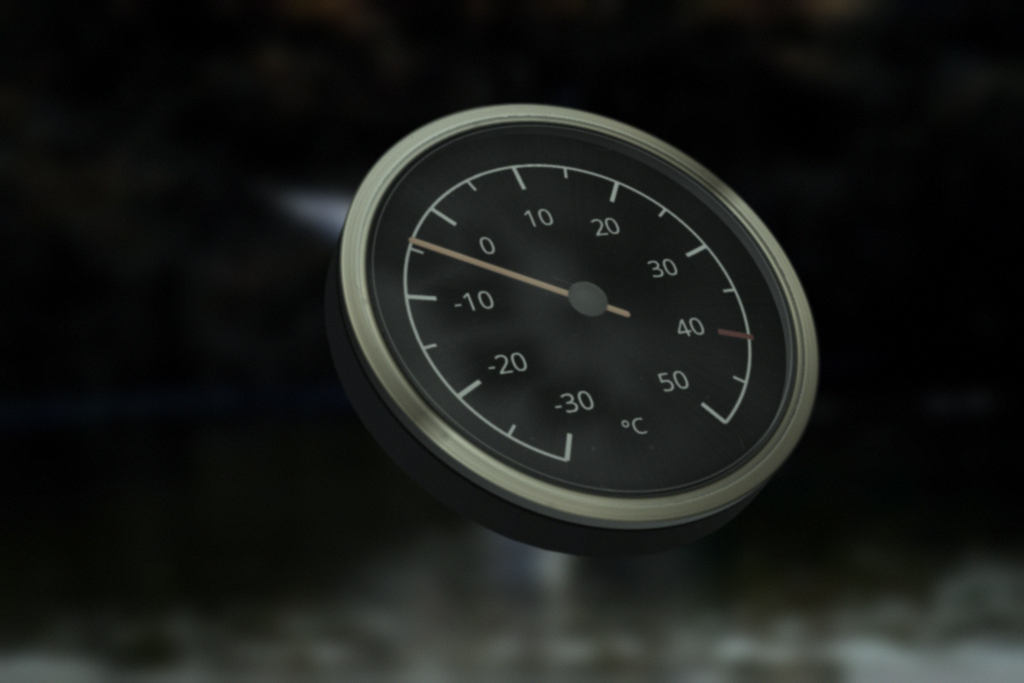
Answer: -5 °C
